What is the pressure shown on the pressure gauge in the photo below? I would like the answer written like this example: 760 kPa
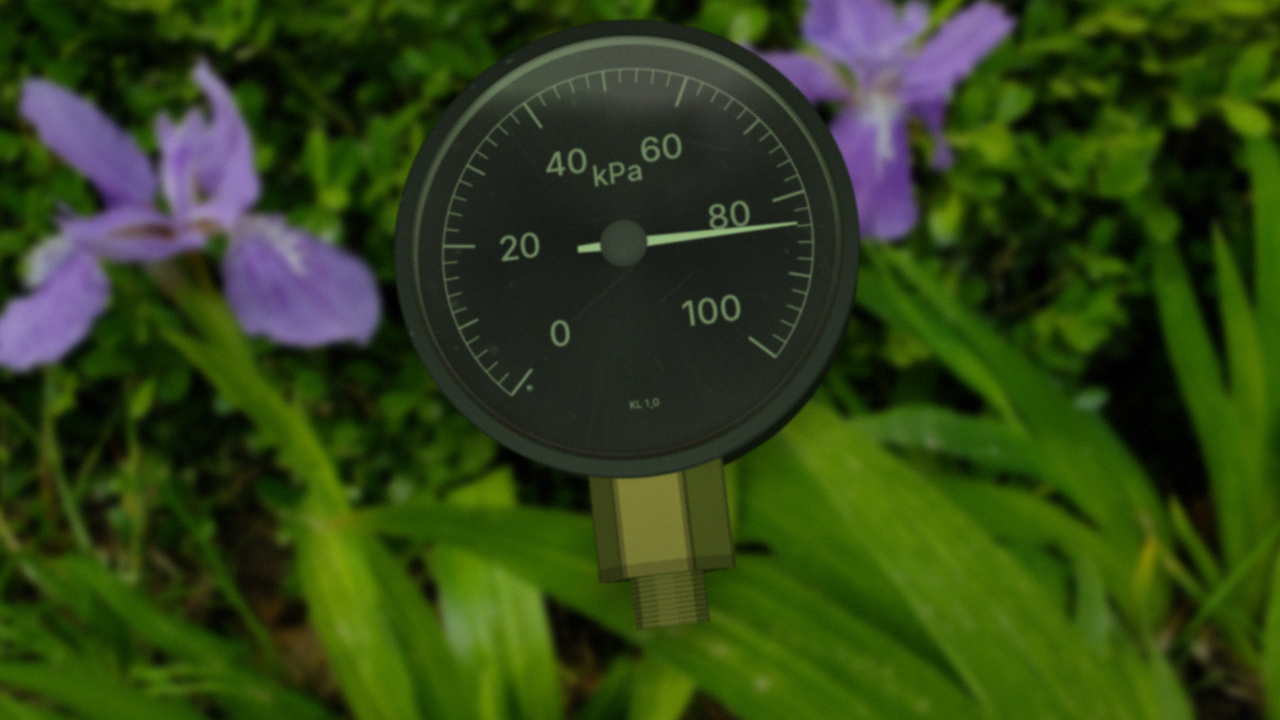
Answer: 84 kPa
